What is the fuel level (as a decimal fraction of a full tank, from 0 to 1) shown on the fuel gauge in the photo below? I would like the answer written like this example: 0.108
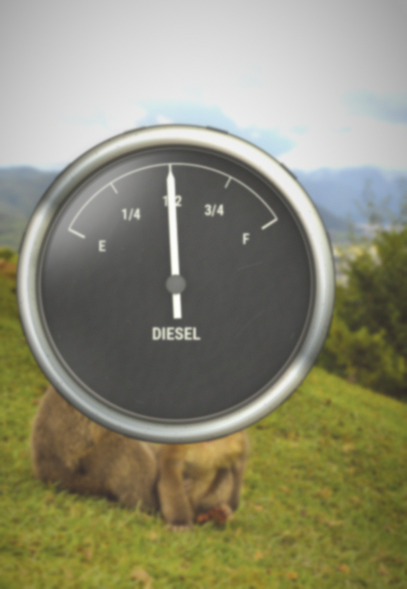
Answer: 0.5
